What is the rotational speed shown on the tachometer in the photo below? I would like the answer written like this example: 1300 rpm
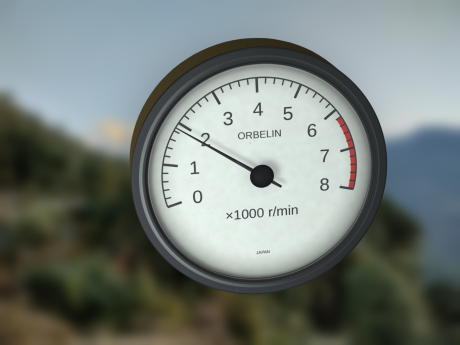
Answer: 1900 rpm
